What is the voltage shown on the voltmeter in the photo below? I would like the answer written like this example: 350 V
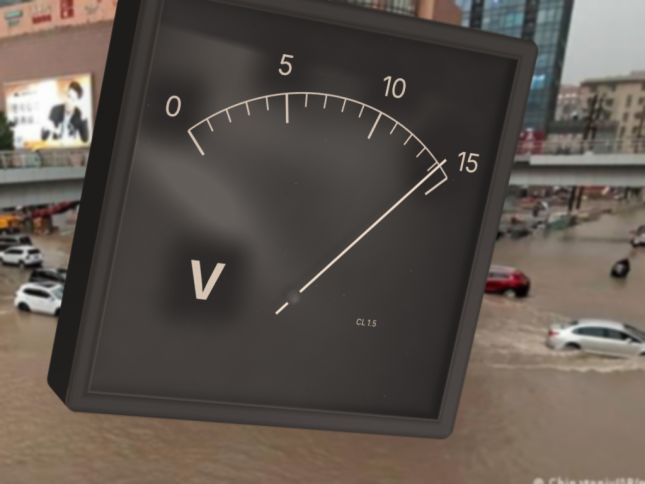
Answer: 14 V
